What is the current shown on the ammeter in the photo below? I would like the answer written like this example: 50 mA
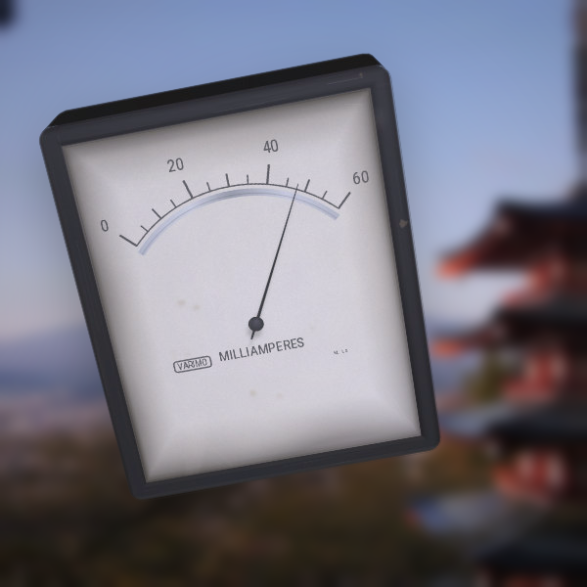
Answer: 47.5 mA
